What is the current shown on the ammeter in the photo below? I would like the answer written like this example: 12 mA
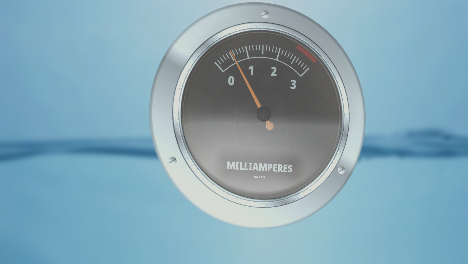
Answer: 0.5 mA
